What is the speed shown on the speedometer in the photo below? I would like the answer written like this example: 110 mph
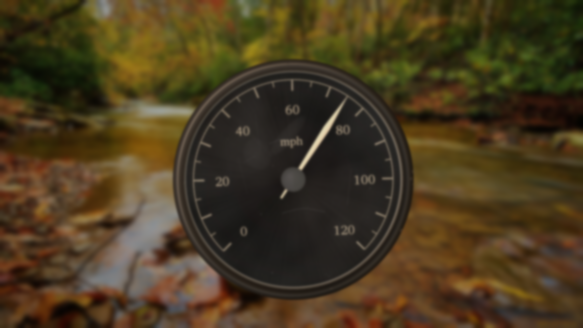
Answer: 75 mph
